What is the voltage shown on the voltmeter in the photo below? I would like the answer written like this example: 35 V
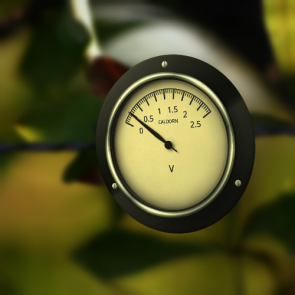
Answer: 0.25 V
